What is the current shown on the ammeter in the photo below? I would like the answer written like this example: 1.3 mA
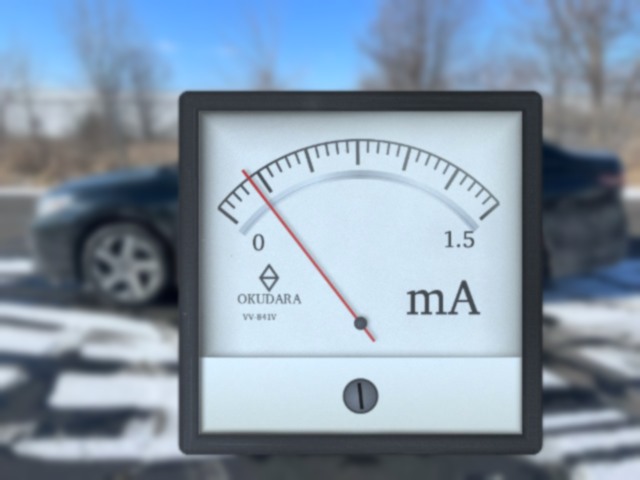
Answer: 0.2 mA
